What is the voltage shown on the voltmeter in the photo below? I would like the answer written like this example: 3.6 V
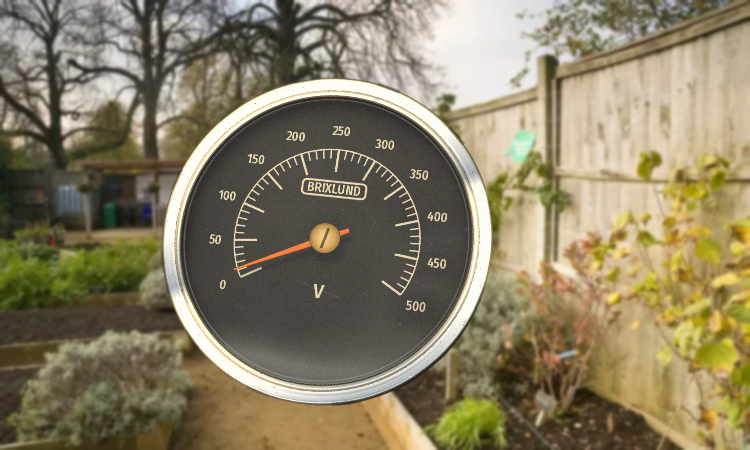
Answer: 10 V
